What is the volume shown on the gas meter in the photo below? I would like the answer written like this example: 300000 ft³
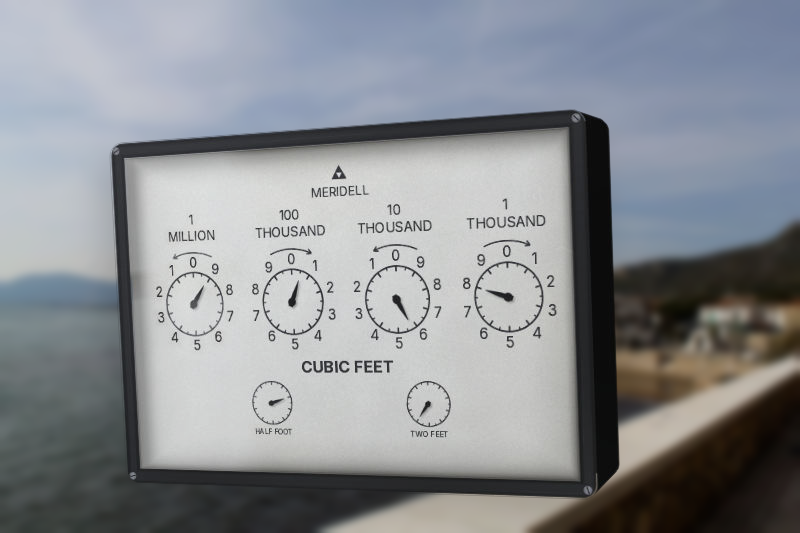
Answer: 905800 ft³
